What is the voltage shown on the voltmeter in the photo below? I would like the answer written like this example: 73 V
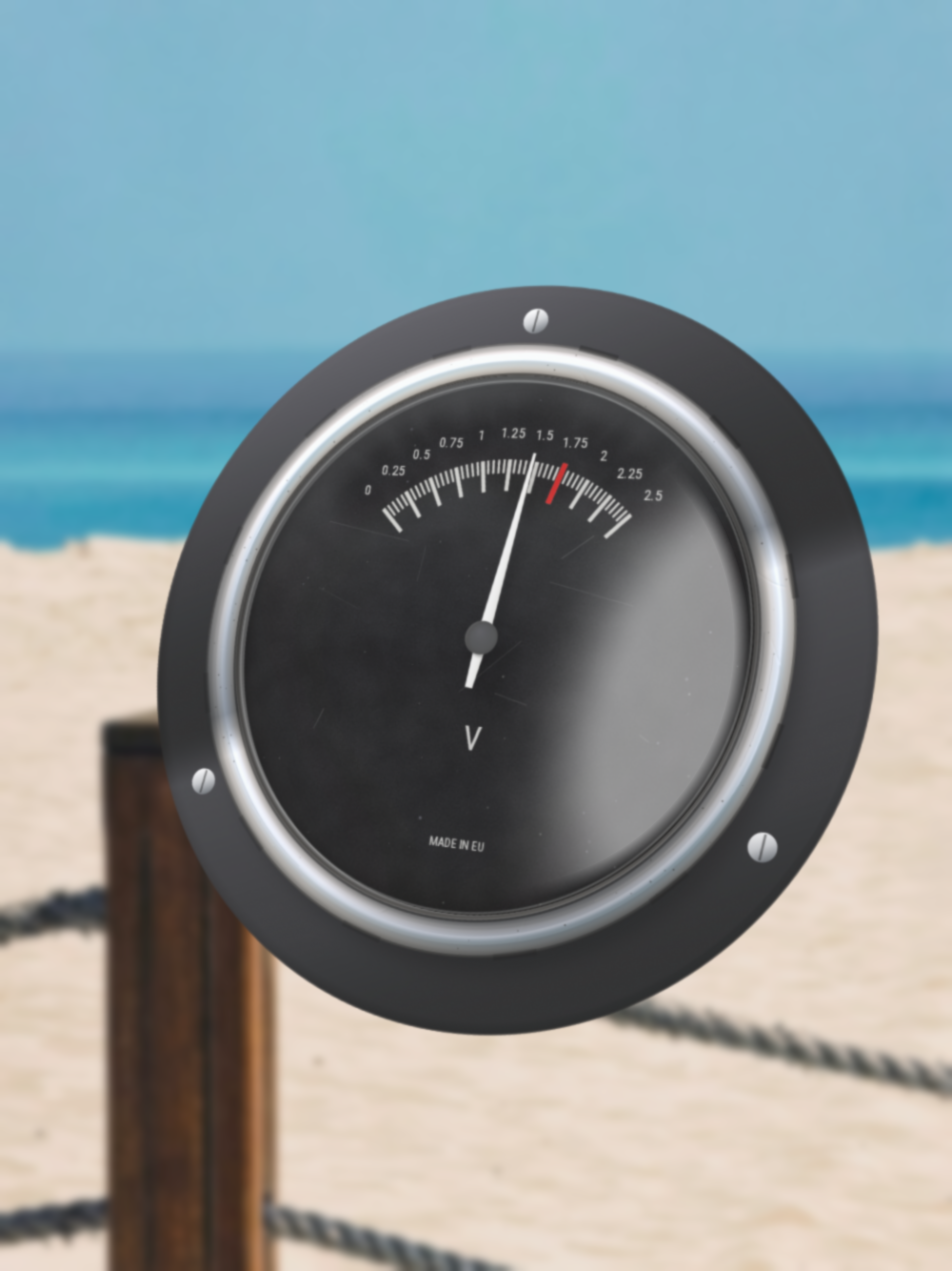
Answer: 1.5 V
